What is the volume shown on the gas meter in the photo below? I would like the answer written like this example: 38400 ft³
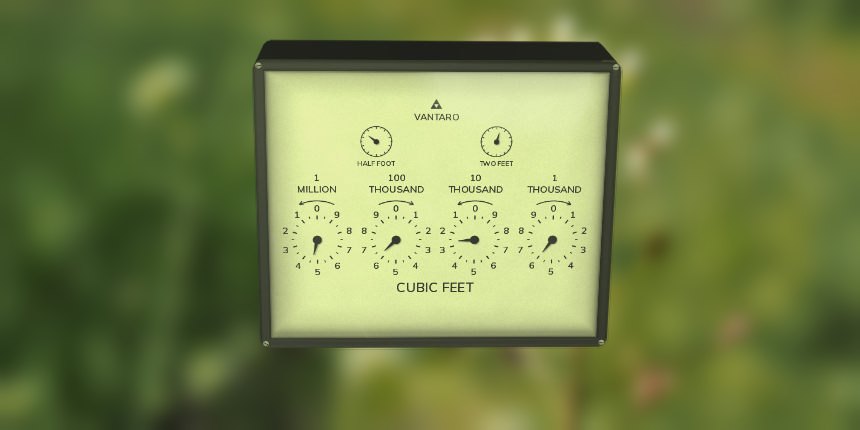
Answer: 462600 ft³
